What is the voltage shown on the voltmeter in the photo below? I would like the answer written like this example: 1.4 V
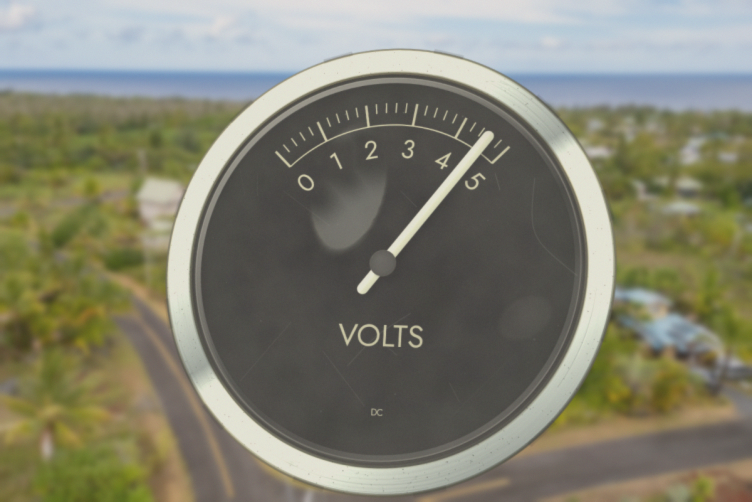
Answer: 4.6 V
